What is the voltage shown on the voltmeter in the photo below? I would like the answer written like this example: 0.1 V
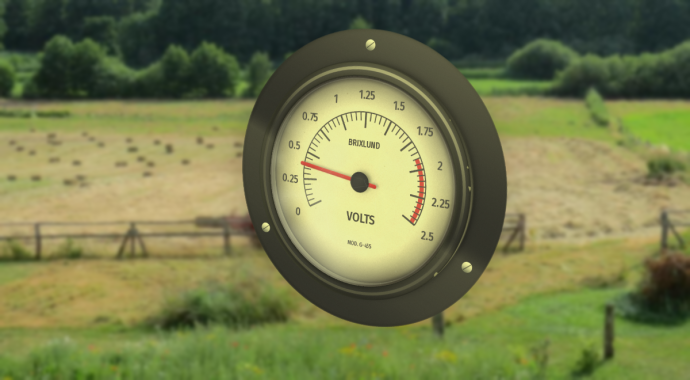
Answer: 0.4 V
